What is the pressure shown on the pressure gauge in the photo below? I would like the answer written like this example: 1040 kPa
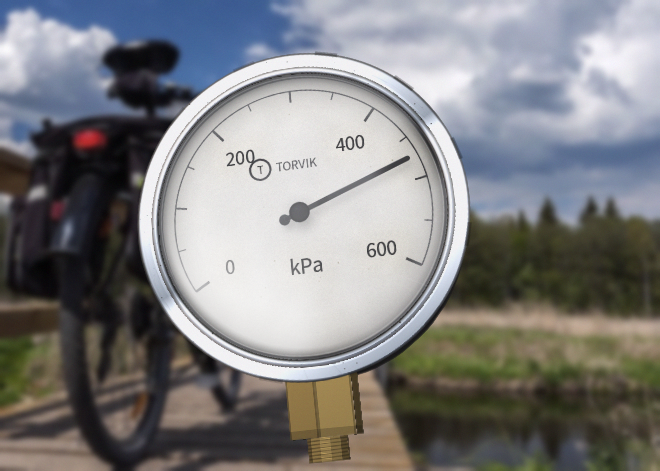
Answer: 475 kPa
